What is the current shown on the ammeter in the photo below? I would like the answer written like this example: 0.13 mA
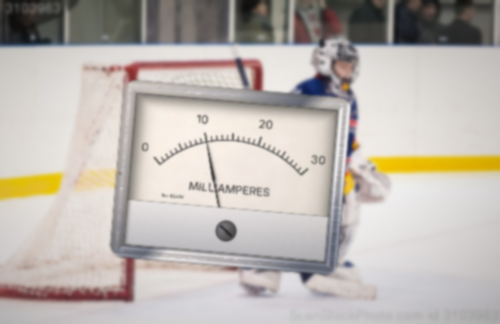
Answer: 10 mA
